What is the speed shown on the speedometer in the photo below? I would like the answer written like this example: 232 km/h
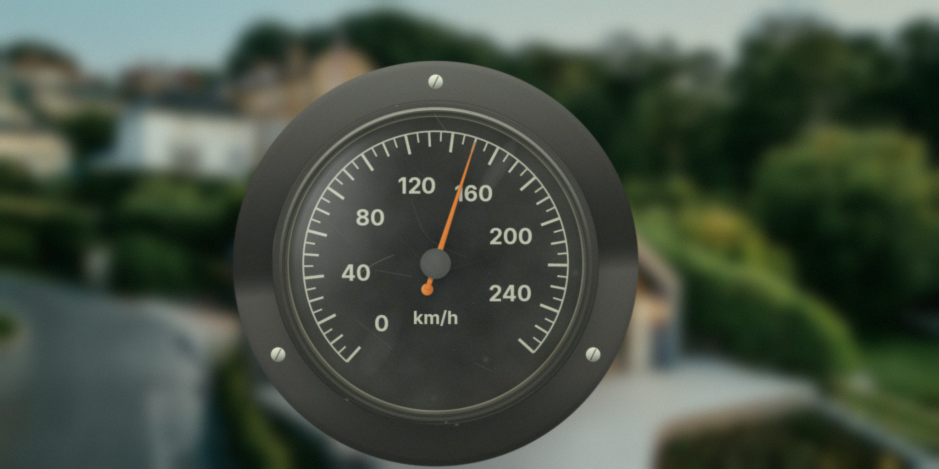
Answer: 150 km/h
